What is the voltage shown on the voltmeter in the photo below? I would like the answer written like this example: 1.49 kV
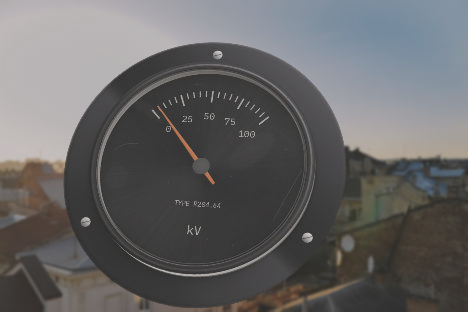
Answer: 5 kV
